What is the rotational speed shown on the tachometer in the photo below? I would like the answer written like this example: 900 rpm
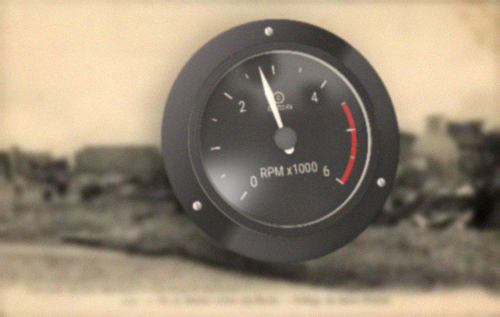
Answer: 2750 rpm
